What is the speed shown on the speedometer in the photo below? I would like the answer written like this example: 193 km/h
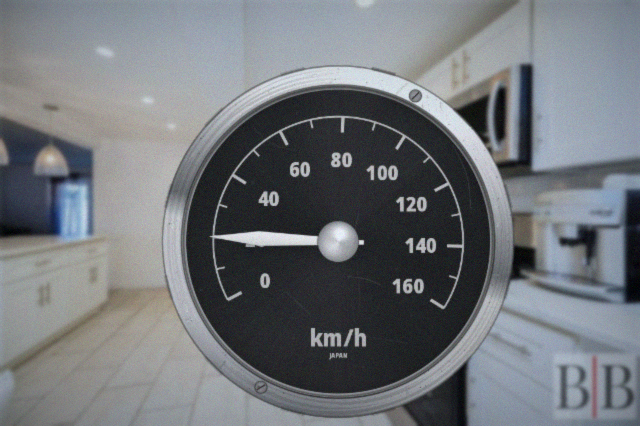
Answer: 20 km/h
